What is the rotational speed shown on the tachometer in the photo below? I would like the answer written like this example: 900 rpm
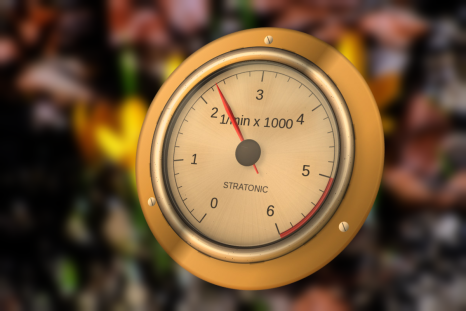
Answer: 2300 rpm
